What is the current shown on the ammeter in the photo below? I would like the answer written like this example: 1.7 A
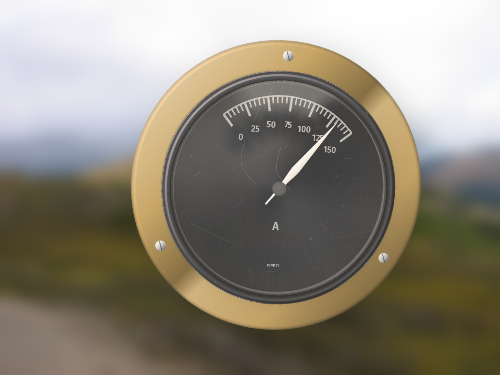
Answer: 130 A
